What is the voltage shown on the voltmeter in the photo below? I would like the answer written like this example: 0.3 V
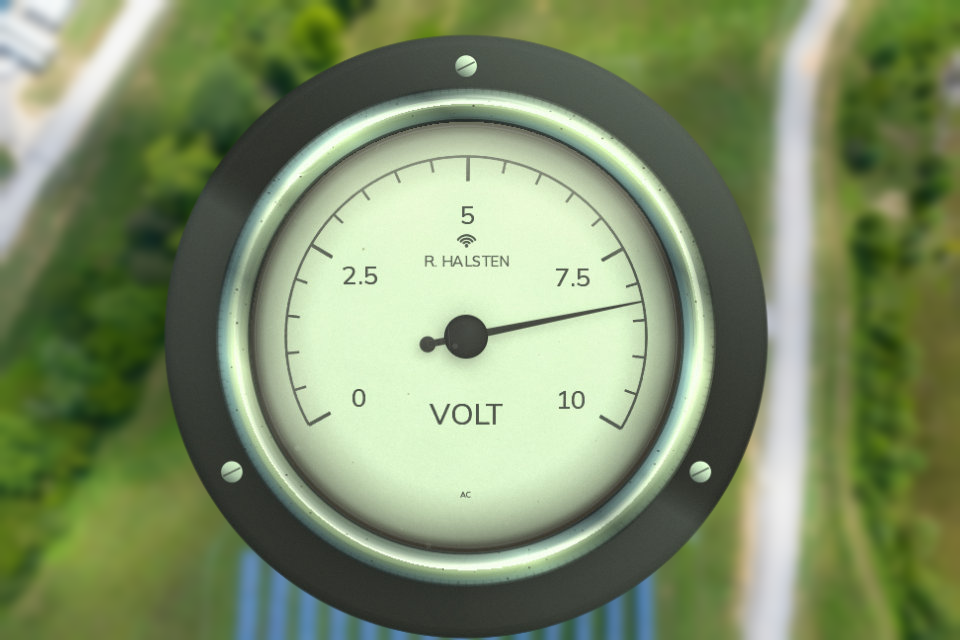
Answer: 8.25 V
